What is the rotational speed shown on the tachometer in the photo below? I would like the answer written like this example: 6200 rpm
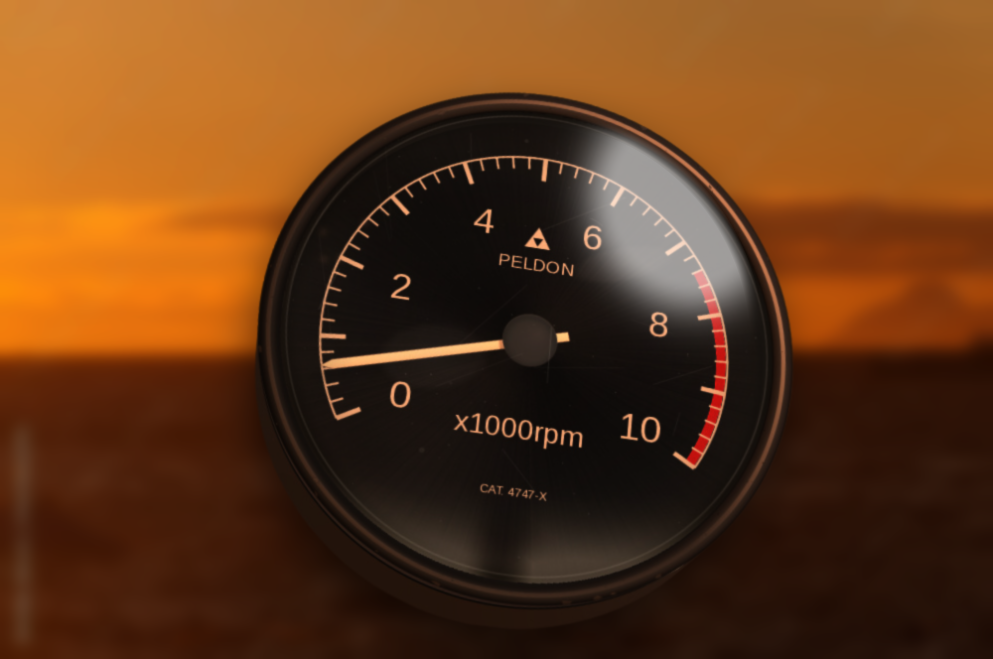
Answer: 600 rpm
